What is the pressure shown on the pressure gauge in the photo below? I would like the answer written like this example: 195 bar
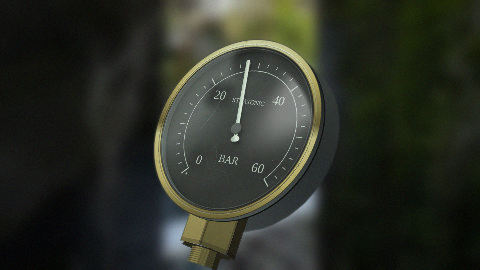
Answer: 28 bar
